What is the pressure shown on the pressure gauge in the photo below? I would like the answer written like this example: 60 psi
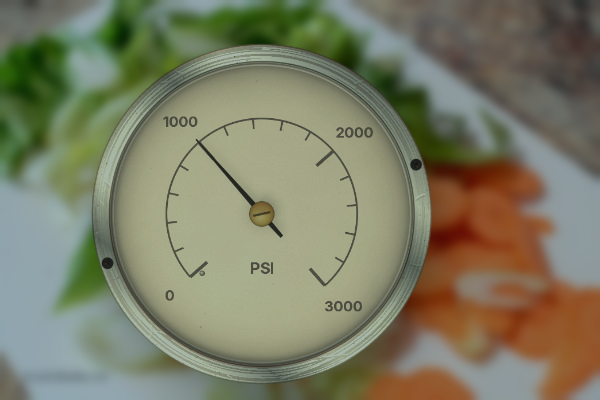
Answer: 1000 psi
